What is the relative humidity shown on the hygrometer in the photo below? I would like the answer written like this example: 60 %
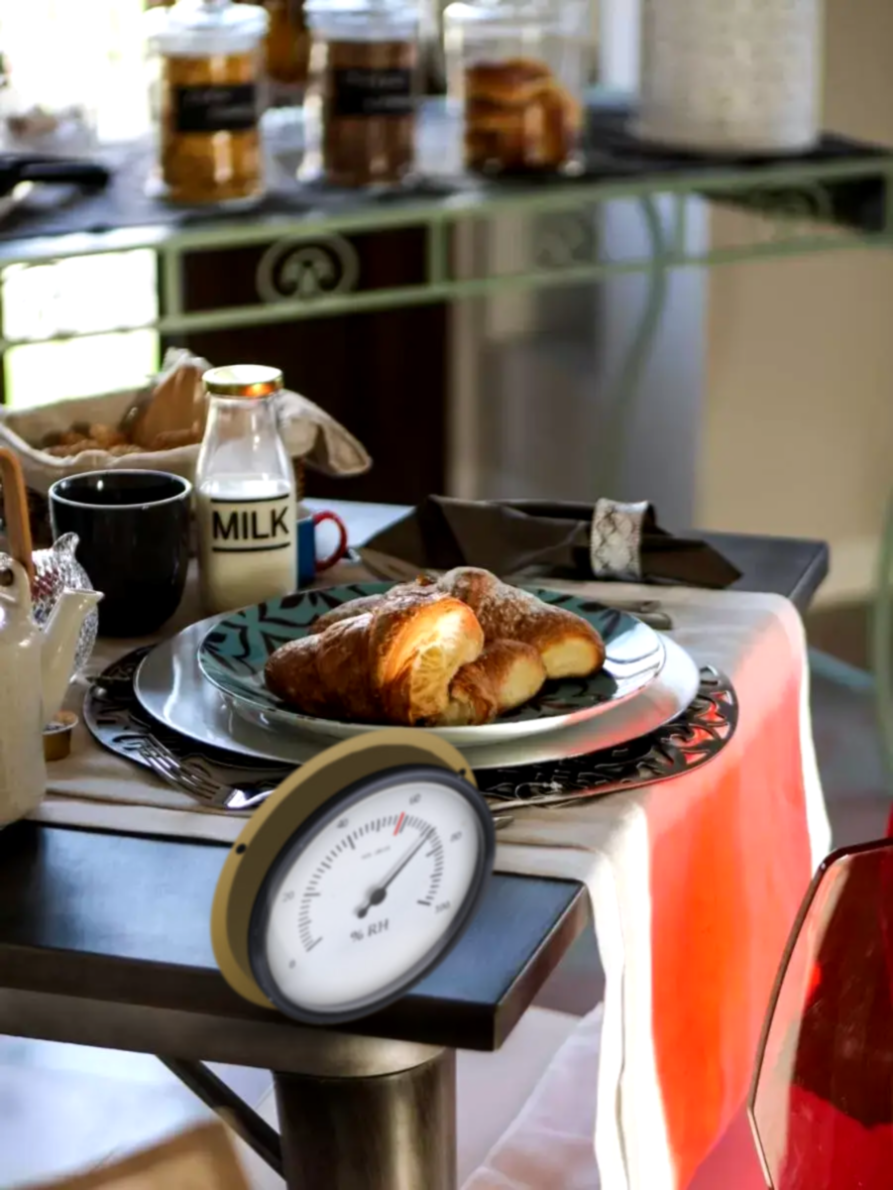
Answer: 70 %
